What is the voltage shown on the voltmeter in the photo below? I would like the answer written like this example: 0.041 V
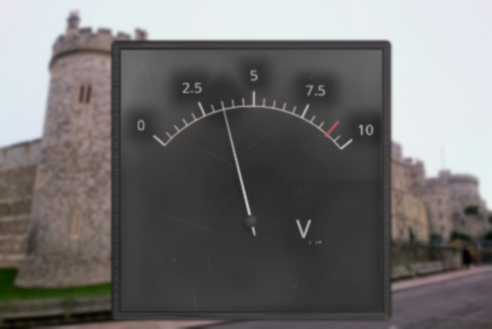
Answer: 3.5 V
